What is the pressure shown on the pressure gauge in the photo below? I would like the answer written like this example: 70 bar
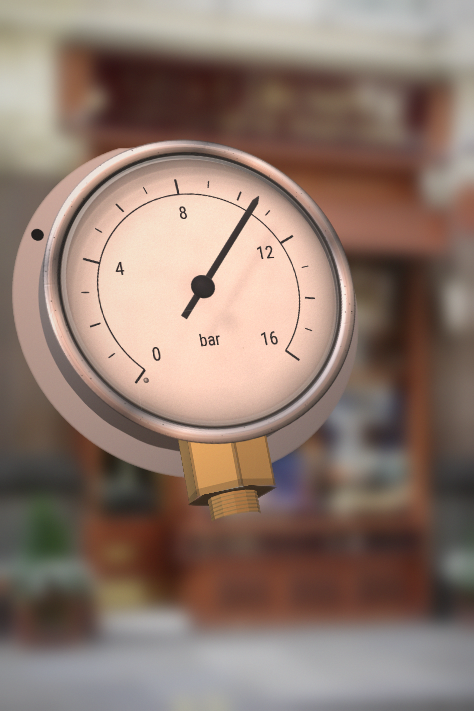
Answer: 10.5 bar
